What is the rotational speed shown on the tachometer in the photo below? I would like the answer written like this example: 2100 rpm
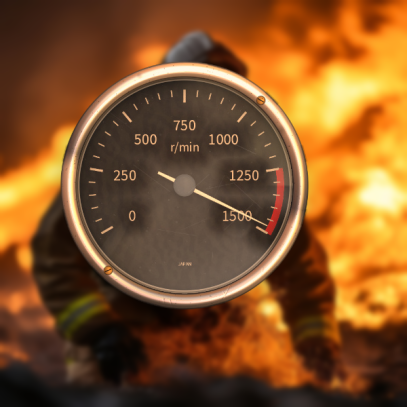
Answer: 1475 rpm
